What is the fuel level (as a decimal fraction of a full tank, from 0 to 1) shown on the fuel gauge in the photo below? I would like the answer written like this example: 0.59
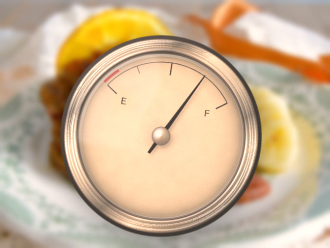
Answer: 0.75
